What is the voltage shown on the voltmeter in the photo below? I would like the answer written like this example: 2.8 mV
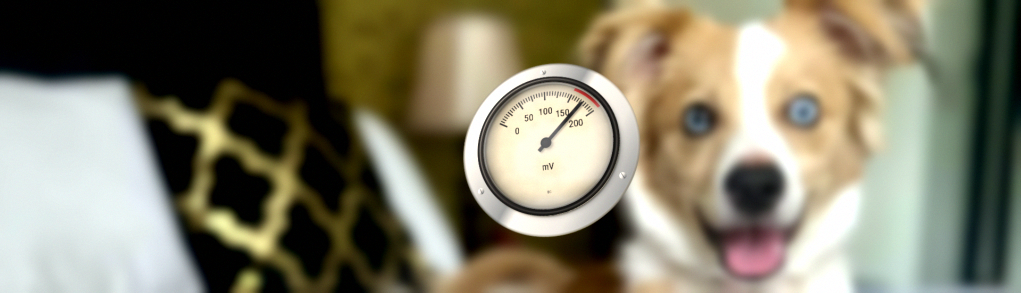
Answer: 175 mV
